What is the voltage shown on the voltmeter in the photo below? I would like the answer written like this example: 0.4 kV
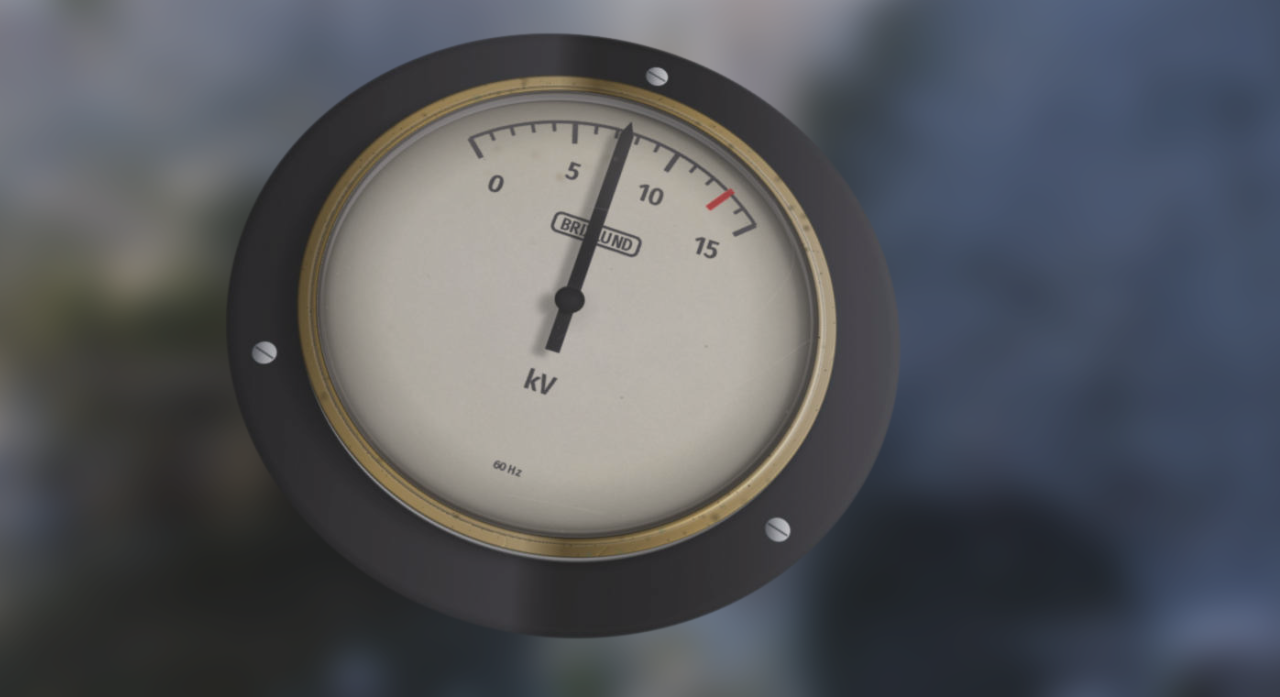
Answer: 7.5 kV
